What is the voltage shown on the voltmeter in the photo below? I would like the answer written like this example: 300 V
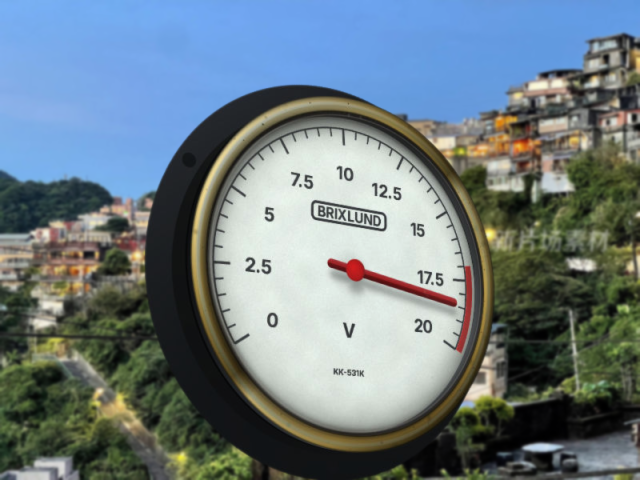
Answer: 18.5 V
